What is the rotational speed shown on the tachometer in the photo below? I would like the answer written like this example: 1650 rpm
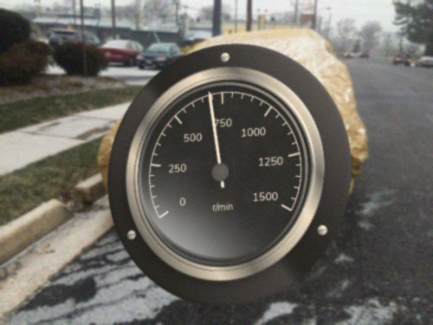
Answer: 700 rpm
